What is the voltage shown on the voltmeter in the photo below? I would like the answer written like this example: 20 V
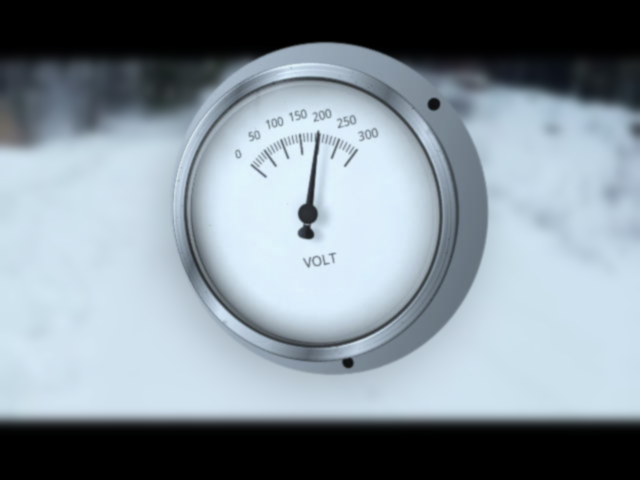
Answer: 200 V
